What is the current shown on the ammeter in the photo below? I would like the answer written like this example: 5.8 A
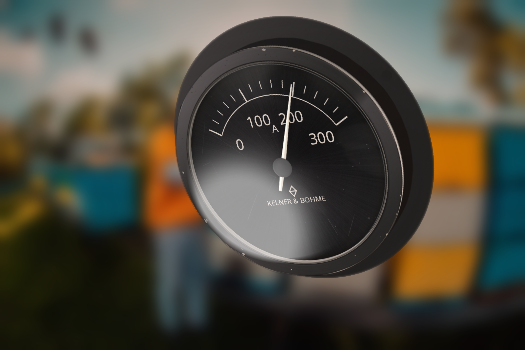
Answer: 200 A
